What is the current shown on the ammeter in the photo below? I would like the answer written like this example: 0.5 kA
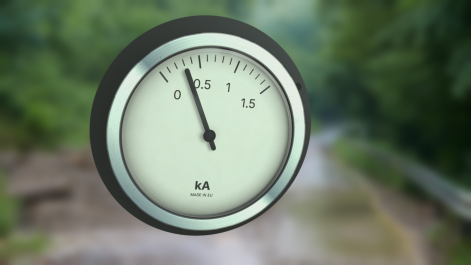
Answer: 0.3 kA
